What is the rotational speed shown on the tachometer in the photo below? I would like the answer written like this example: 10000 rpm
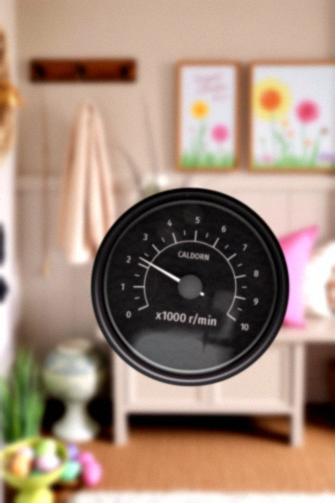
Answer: 2250 rpm
